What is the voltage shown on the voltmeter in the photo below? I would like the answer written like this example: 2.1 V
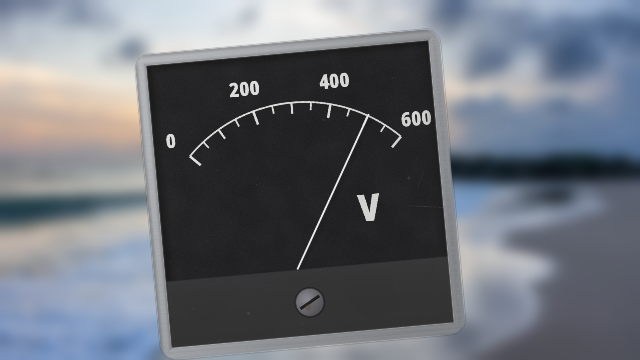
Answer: 500 V
